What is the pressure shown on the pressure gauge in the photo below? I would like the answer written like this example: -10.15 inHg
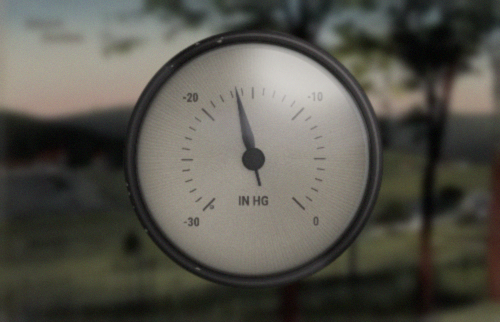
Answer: -16.5 inHg
